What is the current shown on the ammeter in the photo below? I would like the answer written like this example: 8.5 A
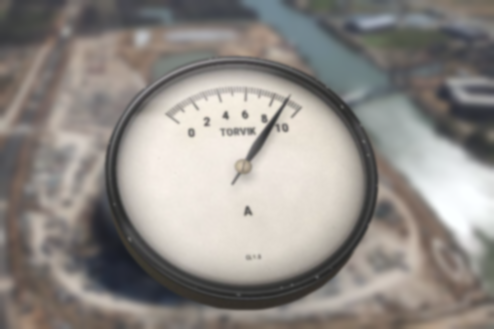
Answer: 9 A
